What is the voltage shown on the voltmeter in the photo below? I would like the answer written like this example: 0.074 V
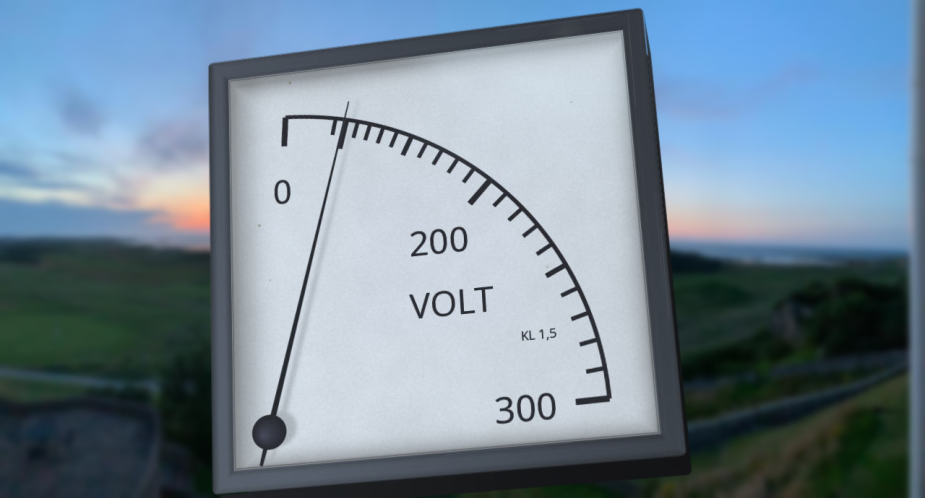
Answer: 100 V
